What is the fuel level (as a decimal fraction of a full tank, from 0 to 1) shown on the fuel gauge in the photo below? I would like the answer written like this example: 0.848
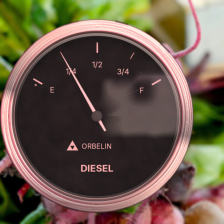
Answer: 0.25
